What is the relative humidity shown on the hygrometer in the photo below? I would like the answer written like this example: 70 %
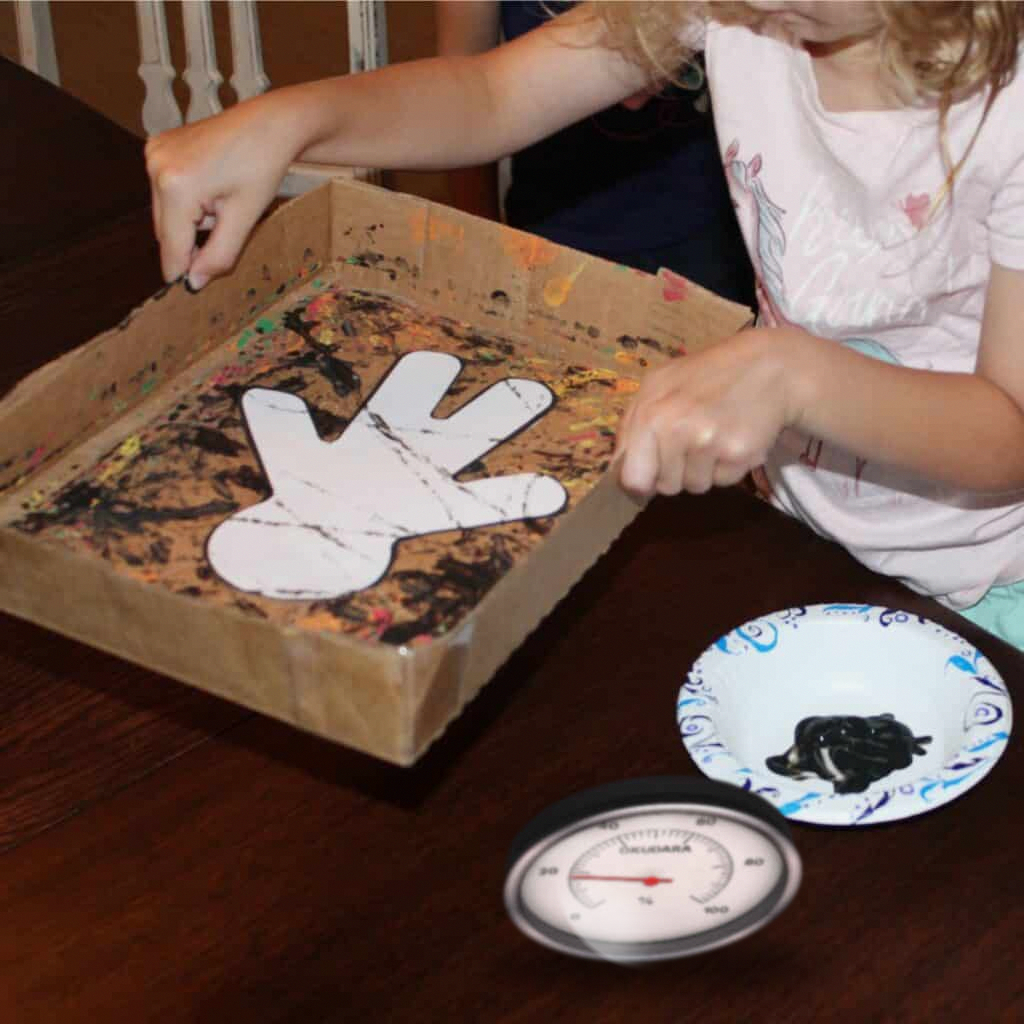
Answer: 20 %
